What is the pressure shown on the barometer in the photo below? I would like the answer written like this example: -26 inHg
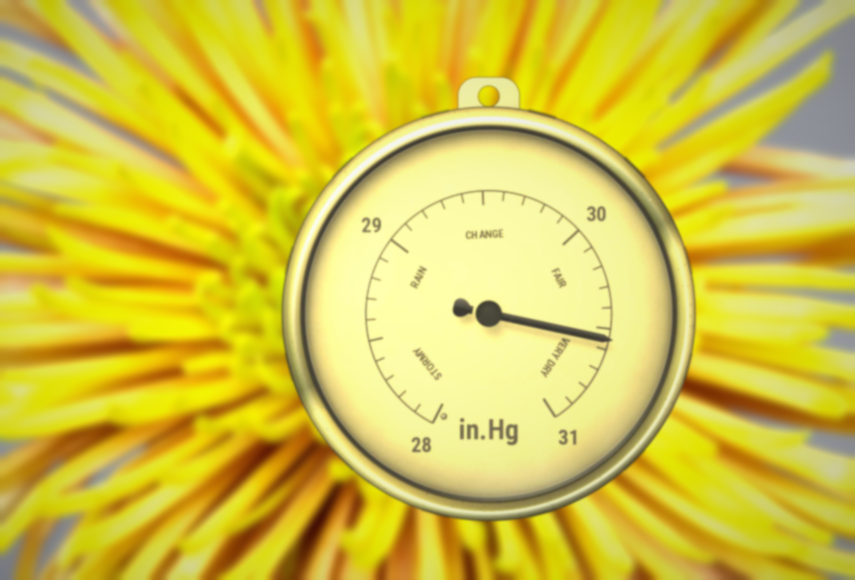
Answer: 30.55 inHg
